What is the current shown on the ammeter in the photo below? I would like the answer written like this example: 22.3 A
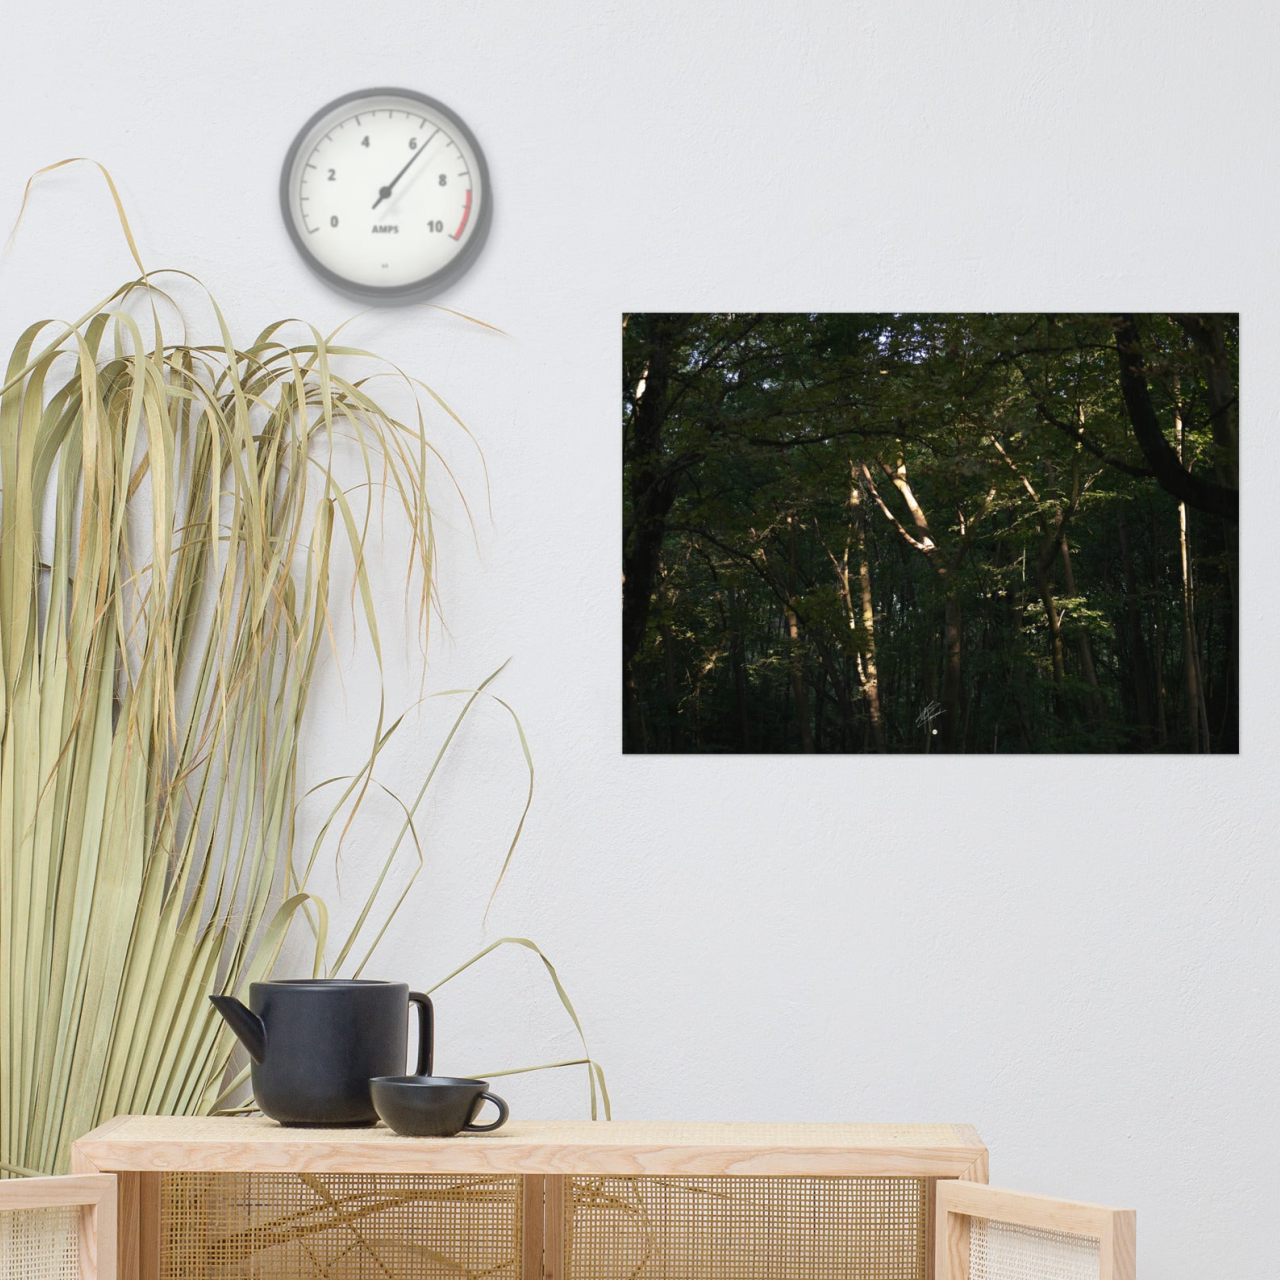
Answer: 6.5 A
